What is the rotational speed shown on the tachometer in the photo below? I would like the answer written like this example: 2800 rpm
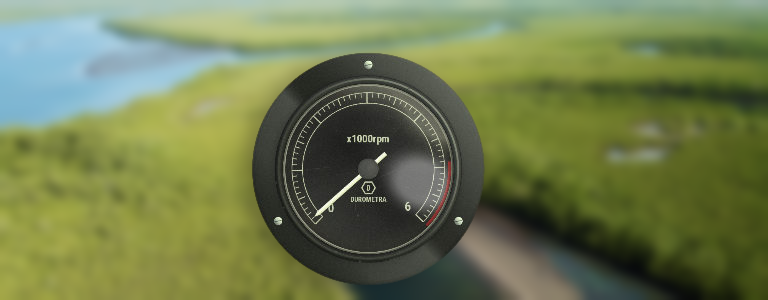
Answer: 100 rpm
